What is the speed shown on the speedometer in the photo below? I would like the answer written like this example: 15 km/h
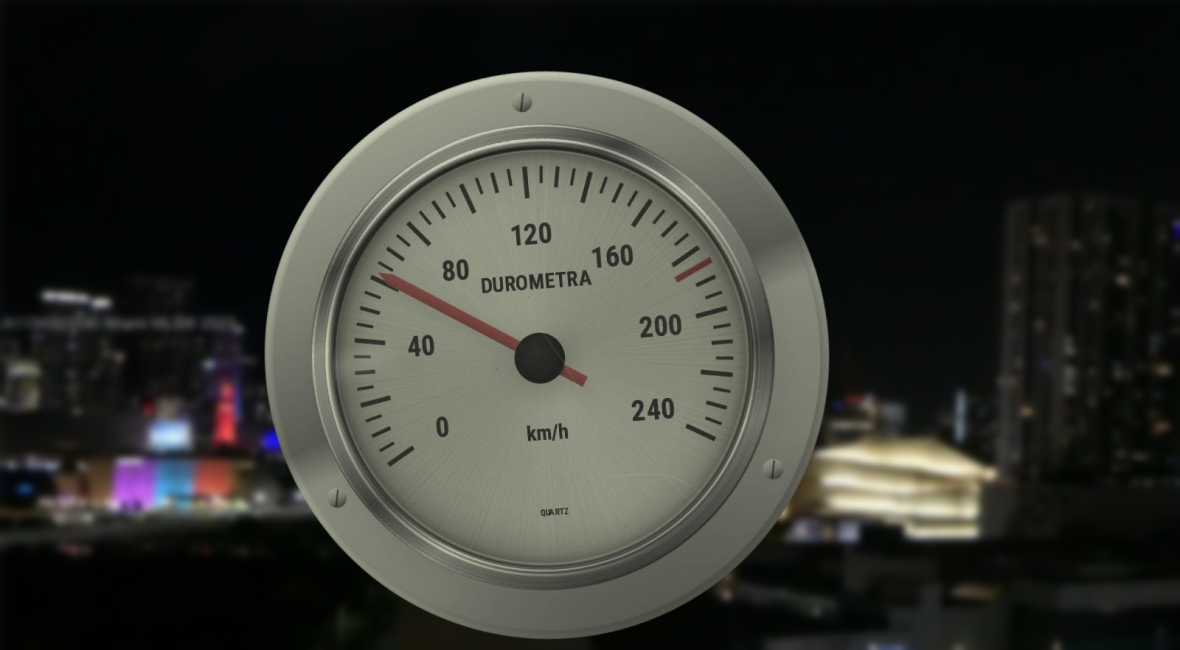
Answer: 62.5 km/h
